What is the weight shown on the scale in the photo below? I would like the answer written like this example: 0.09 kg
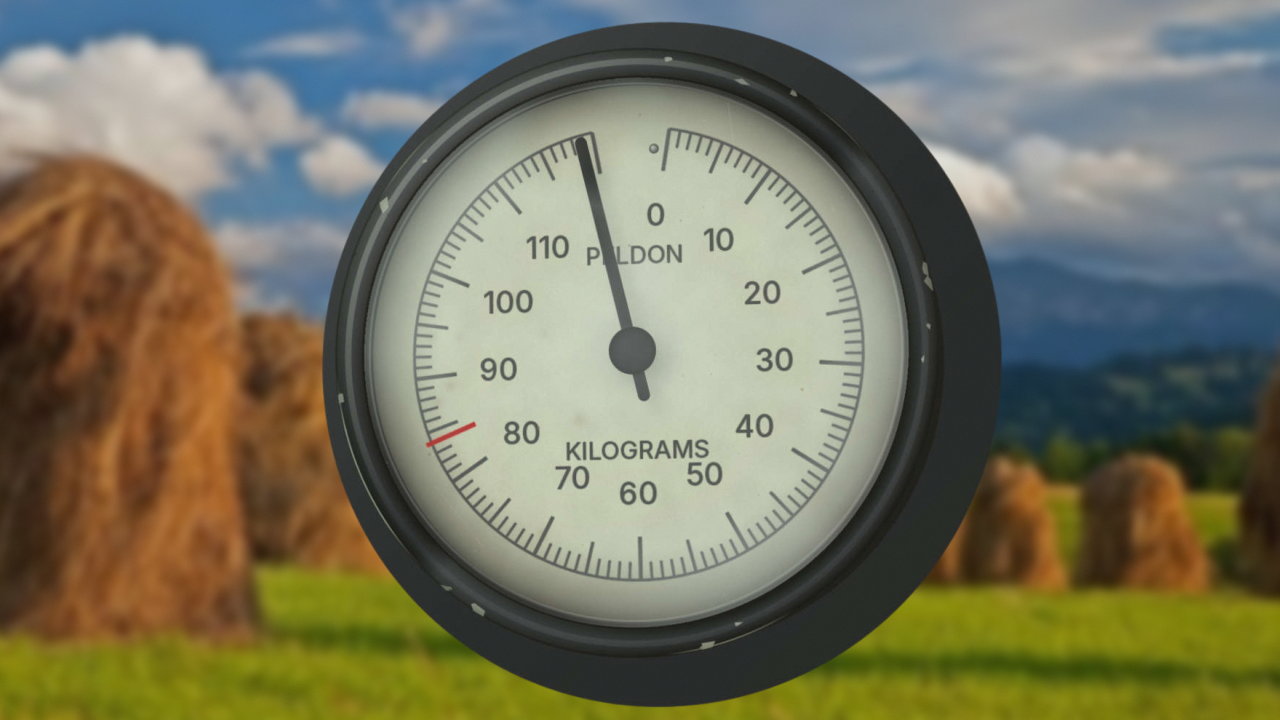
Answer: 119 kg
